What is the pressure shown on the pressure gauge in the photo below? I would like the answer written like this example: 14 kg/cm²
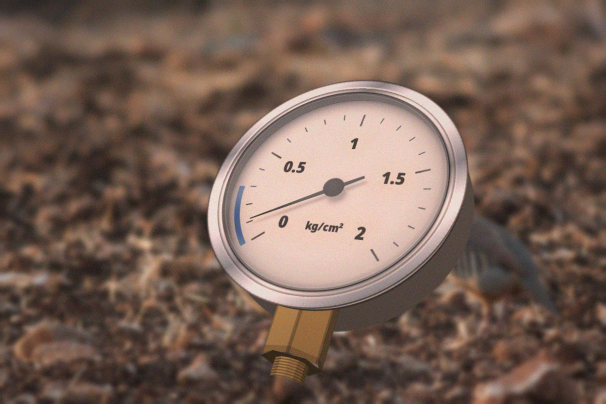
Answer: 0.1 kg/cm²
